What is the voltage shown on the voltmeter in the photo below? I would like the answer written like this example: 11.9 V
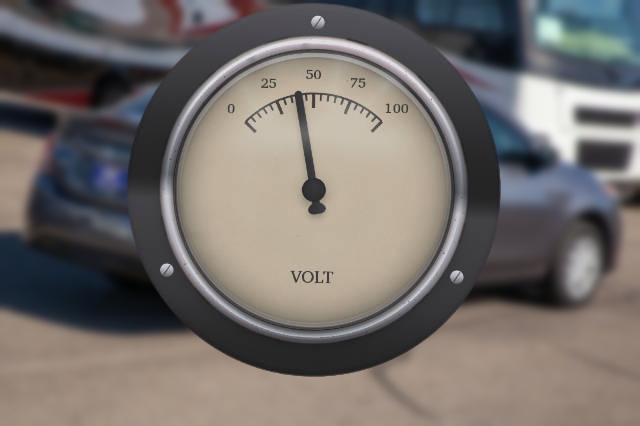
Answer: 40 V
